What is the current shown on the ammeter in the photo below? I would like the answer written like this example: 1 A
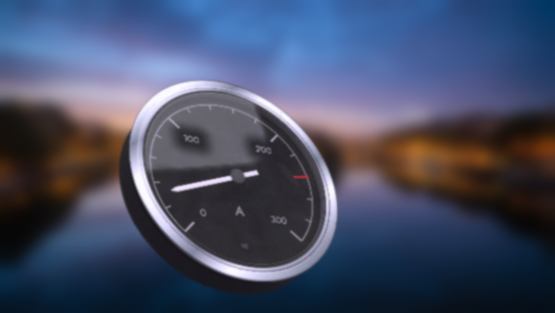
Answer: 30 A
